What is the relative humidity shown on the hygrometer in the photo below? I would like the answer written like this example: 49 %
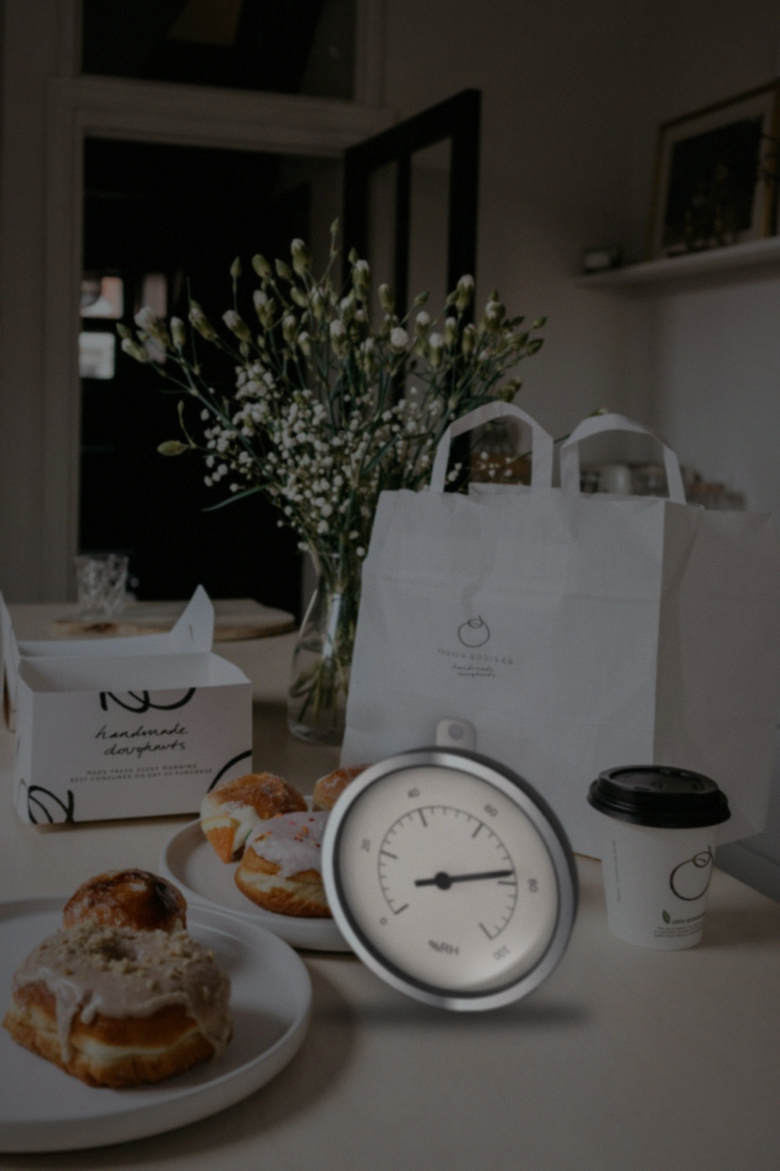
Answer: 76 %
